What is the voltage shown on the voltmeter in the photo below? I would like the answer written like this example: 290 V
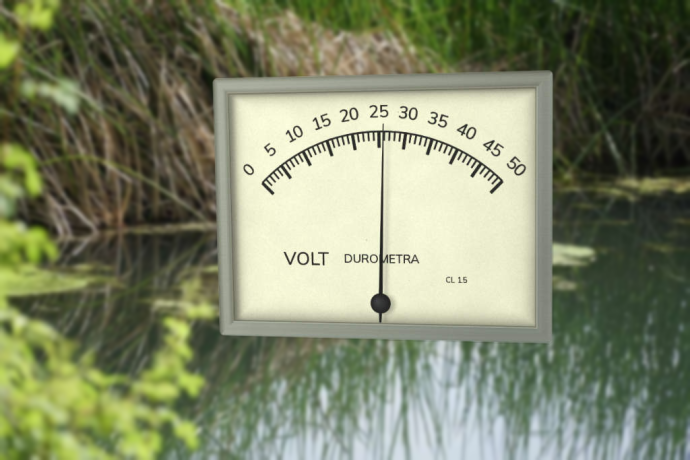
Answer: 26 V
